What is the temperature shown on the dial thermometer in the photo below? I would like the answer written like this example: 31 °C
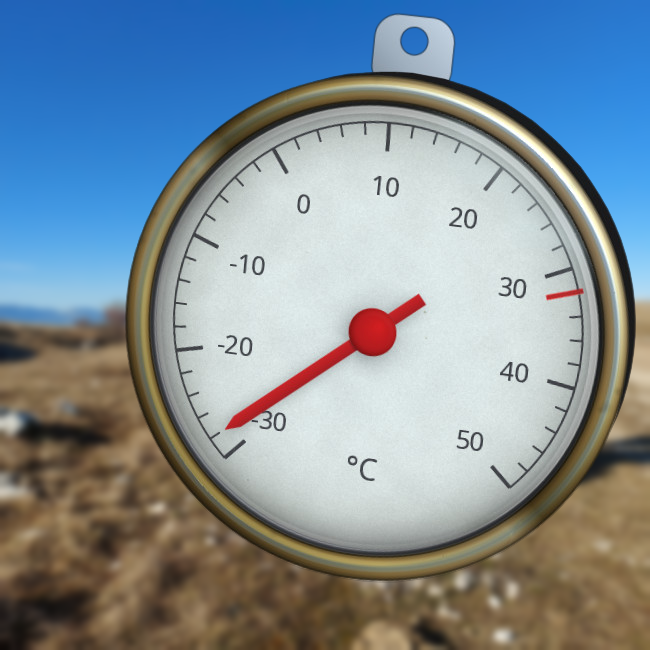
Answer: -28 °C
